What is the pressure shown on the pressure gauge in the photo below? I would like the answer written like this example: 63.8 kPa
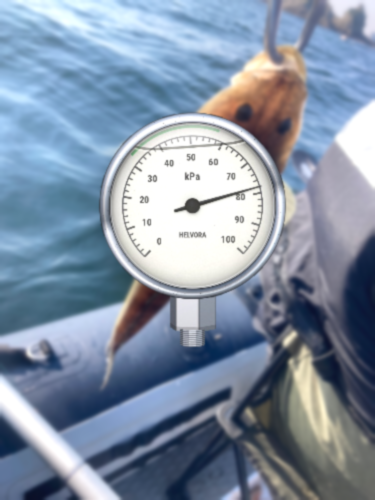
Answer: 78 kPa
